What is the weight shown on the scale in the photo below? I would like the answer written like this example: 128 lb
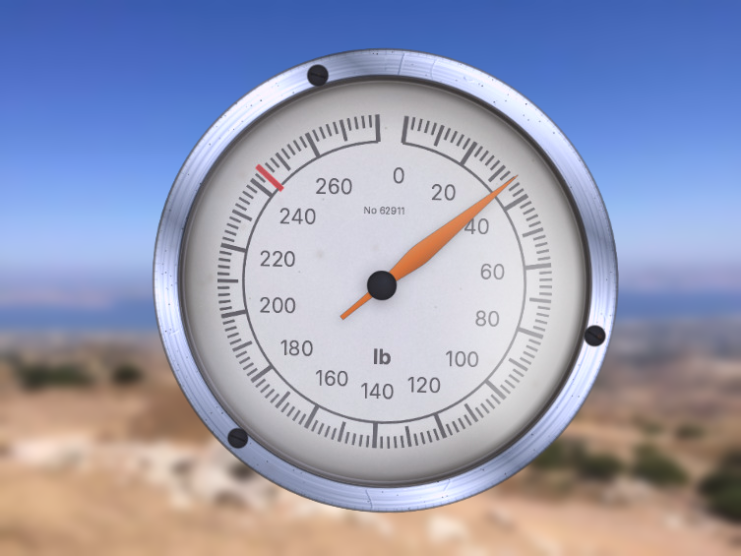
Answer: 34 lb
